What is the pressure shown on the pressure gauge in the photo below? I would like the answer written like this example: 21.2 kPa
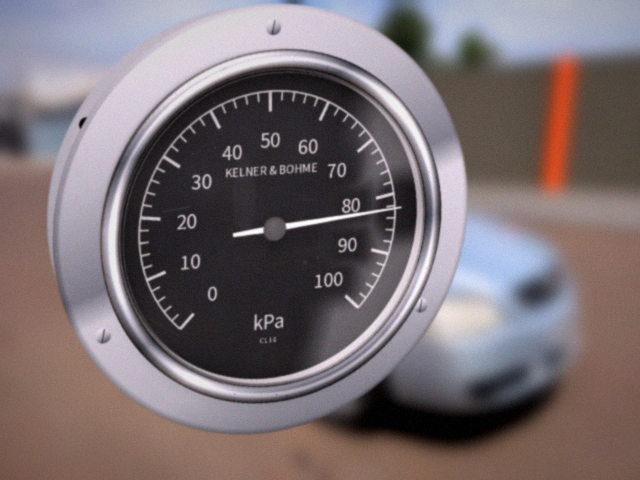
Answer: 82 kPa
